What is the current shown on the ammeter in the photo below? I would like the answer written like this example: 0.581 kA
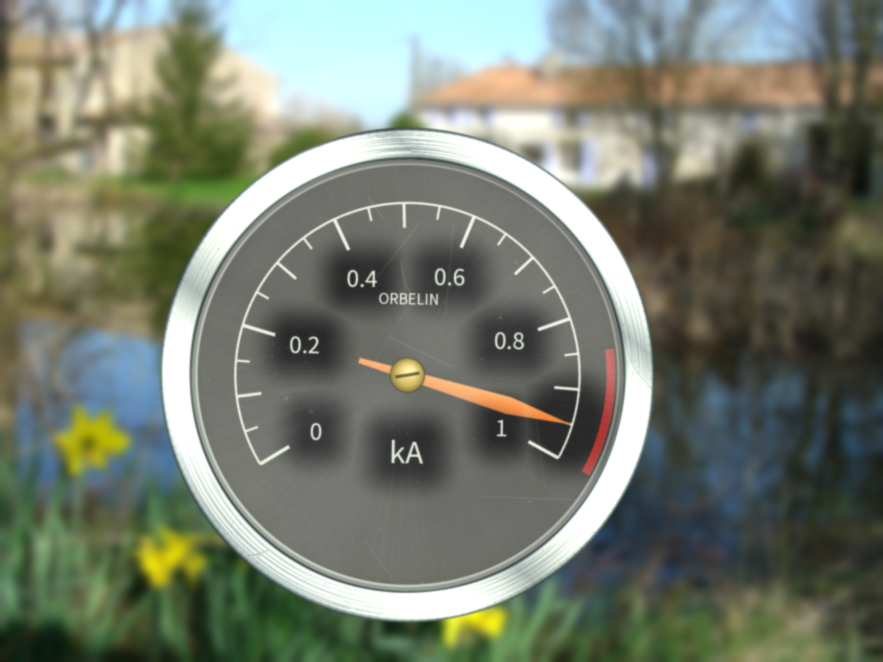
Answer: 0.95 kA
